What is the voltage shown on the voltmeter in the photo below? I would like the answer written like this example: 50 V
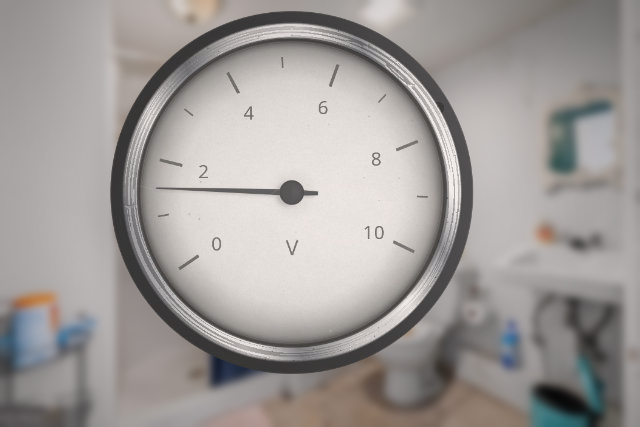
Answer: 1.5 V
